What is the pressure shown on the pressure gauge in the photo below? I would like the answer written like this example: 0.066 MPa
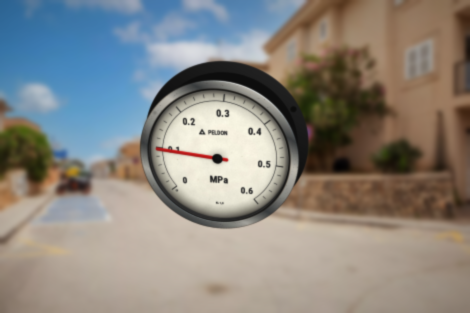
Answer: 0.1 MPa
